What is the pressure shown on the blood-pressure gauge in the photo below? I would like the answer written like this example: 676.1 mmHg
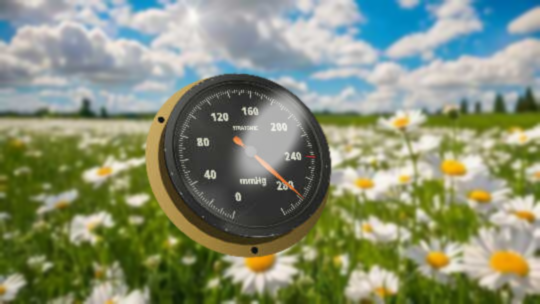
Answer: 280 mmHg
